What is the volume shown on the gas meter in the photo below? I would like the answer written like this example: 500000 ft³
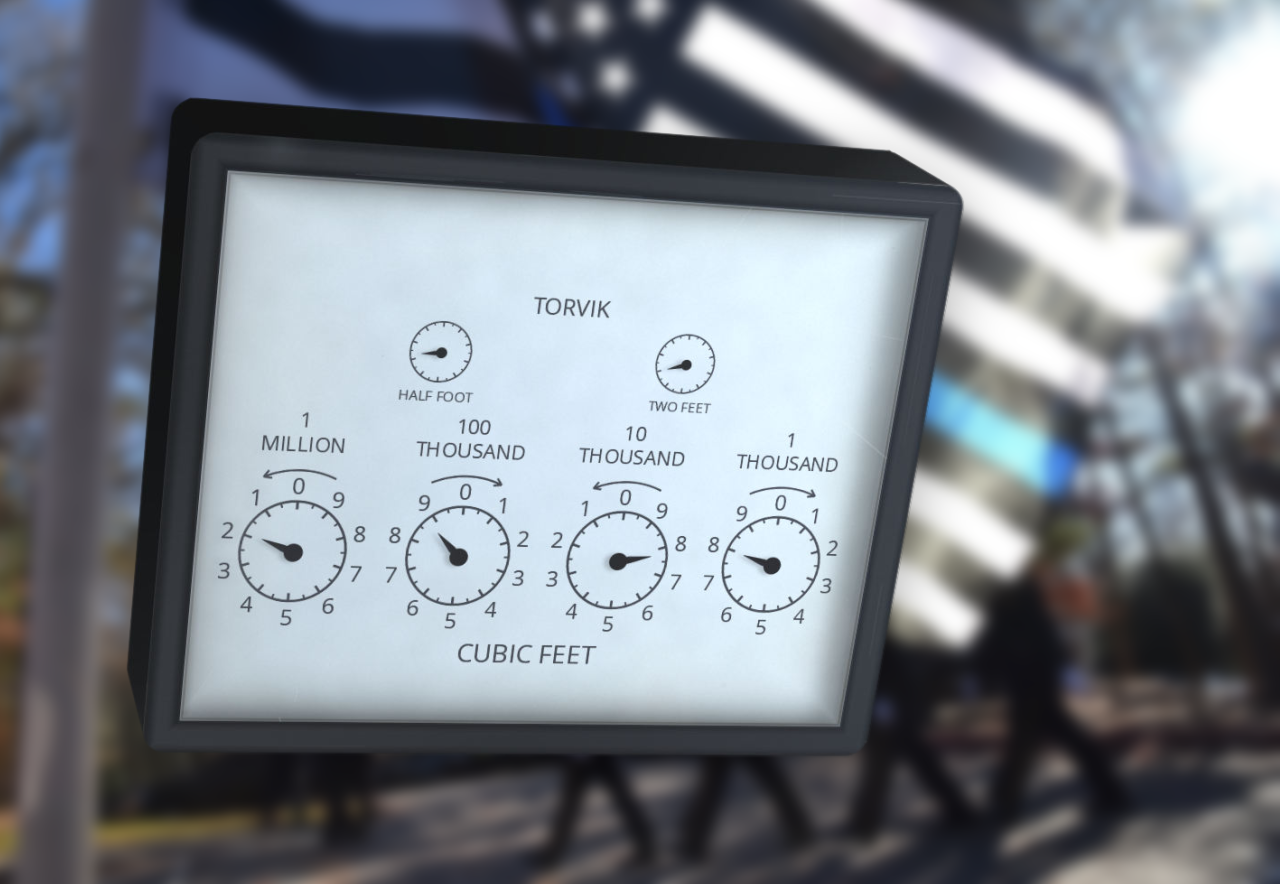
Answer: 187800 ft³
